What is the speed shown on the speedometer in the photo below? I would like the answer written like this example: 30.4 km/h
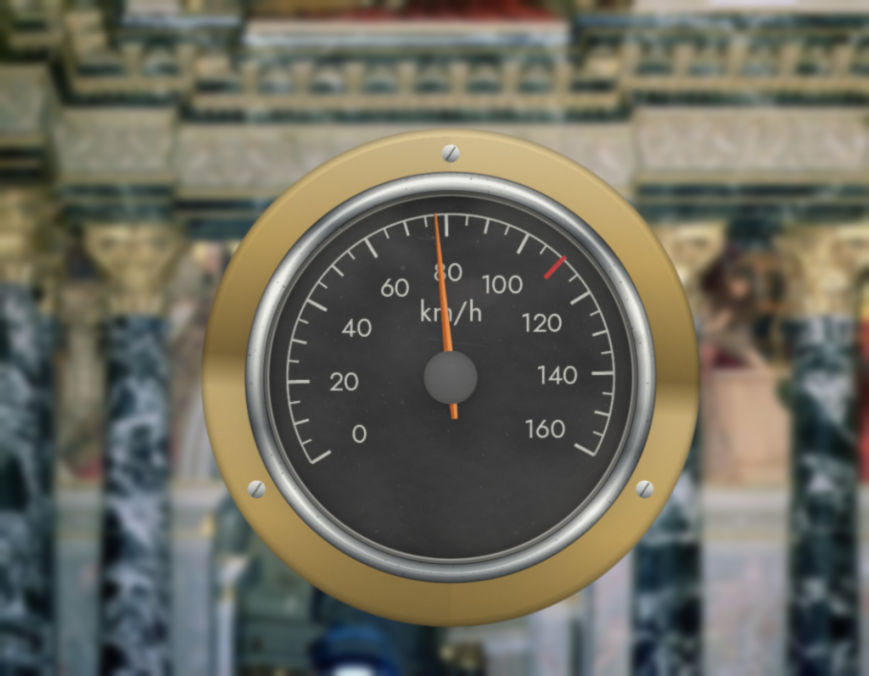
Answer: 77.5 km/h
